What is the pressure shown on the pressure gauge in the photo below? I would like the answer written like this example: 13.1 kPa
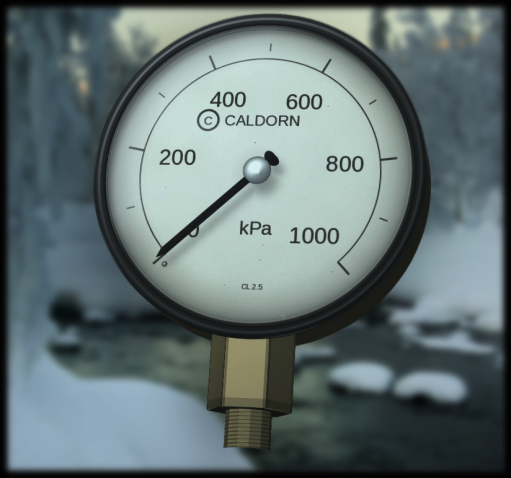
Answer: 0 kPa
